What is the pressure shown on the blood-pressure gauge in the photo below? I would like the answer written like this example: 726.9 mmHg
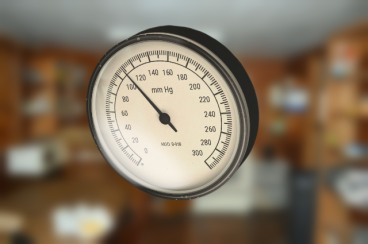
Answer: 110 mmHg
